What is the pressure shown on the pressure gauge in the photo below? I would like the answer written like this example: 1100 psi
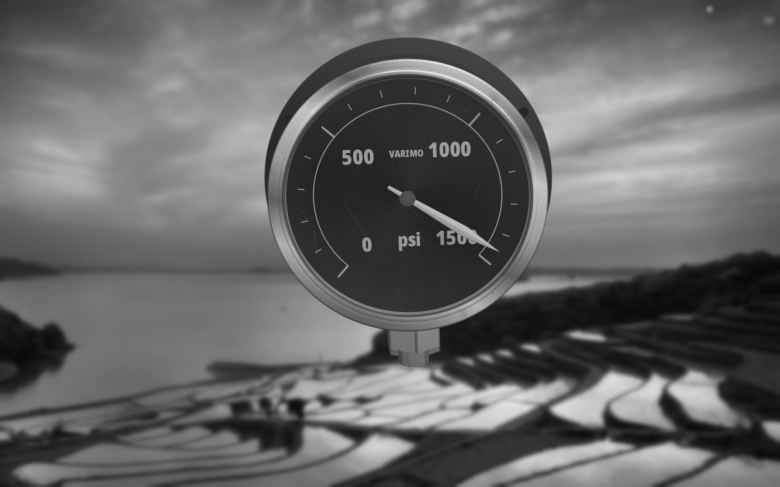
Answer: 1450 psi
